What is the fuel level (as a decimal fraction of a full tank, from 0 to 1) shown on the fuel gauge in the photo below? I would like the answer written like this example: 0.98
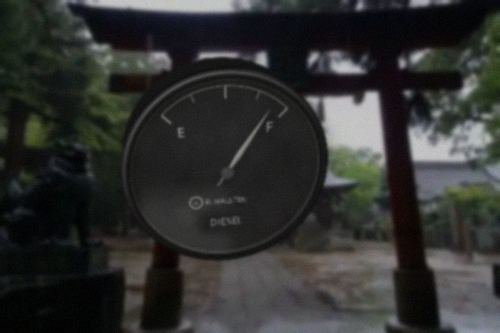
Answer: 0.875
